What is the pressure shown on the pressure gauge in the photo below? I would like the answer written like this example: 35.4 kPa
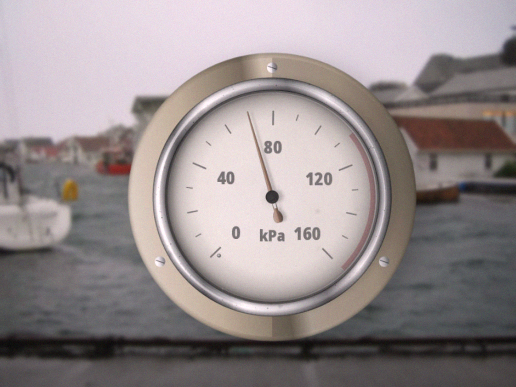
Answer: 70 kPa
